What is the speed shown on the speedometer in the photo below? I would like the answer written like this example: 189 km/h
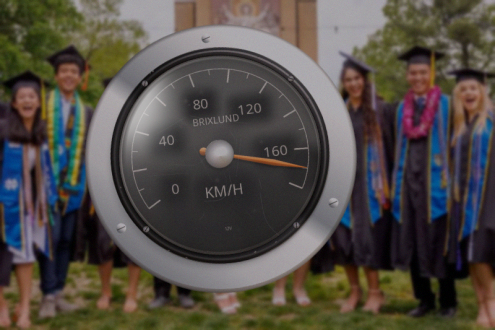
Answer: 170 km/h
